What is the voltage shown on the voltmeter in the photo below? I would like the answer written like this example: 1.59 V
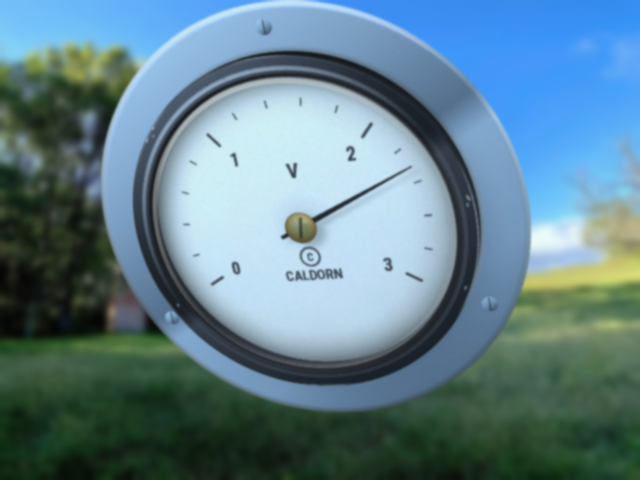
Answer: 2.3 V
